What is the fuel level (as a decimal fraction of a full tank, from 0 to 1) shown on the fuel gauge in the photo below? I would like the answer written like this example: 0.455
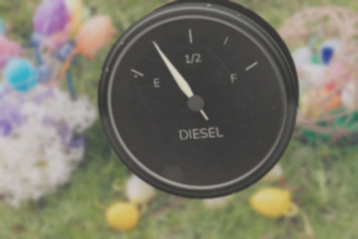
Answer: 0.25
